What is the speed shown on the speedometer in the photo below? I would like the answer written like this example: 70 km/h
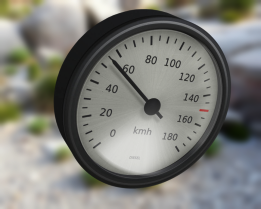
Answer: 55 km/h
